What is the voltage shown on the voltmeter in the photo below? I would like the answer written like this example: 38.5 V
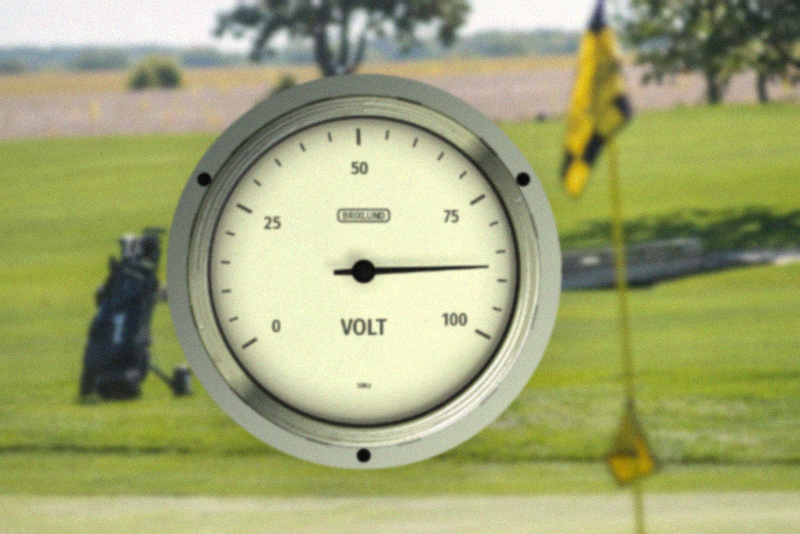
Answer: 87.5 V
